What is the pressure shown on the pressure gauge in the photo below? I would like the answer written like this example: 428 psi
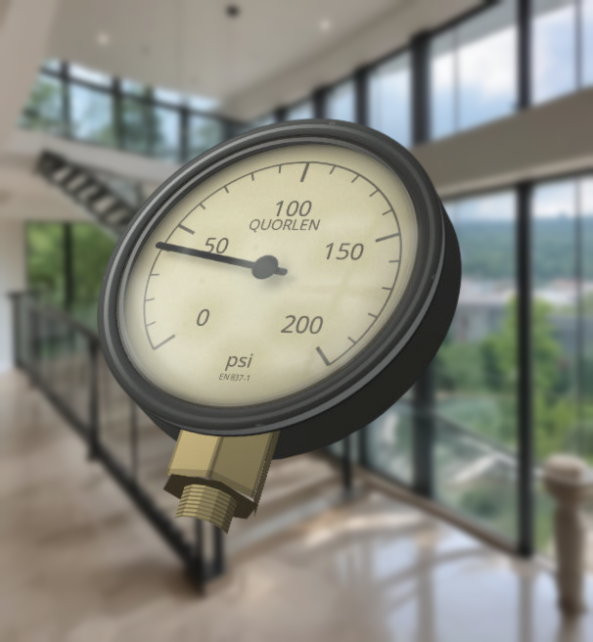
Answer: 40 psi
